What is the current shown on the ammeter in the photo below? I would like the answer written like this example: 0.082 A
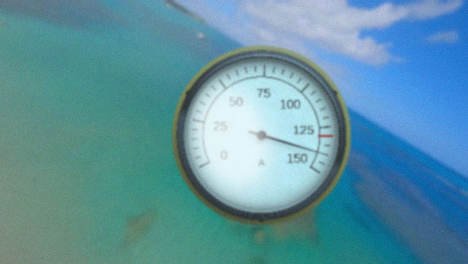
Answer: 140 A
